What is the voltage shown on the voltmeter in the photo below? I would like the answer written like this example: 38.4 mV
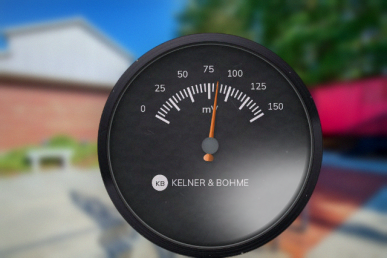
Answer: 85 mV
